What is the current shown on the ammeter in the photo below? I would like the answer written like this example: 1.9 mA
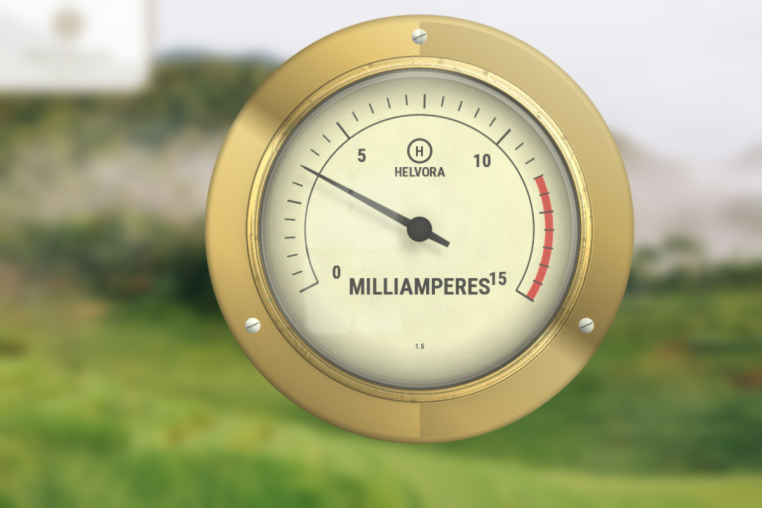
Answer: 3.5 mA
